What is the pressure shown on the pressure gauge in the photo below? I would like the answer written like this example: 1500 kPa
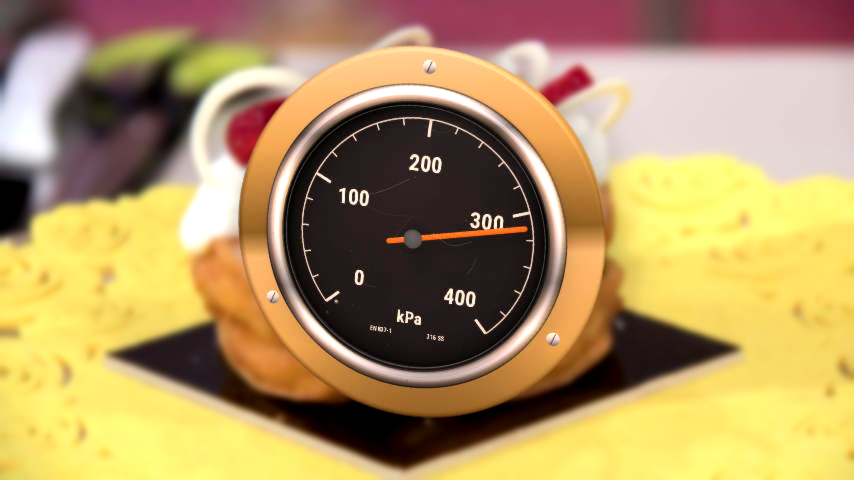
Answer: 310 kPa
